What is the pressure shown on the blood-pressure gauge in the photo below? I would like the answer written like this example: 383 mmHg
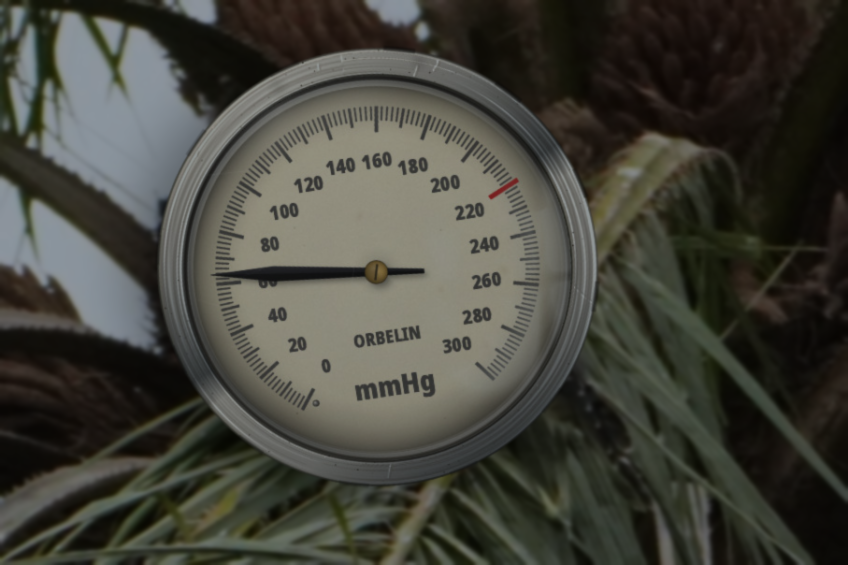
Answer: 64 mmHg
